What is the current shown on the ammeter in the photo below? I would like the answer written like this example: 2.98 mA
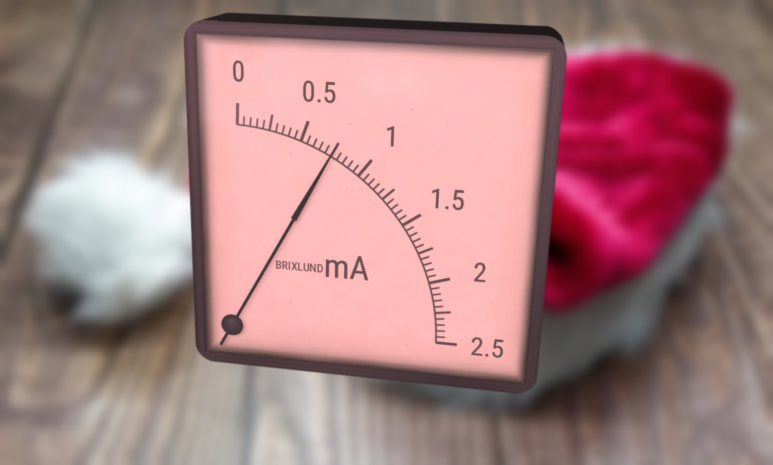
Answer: 0.75 mA
